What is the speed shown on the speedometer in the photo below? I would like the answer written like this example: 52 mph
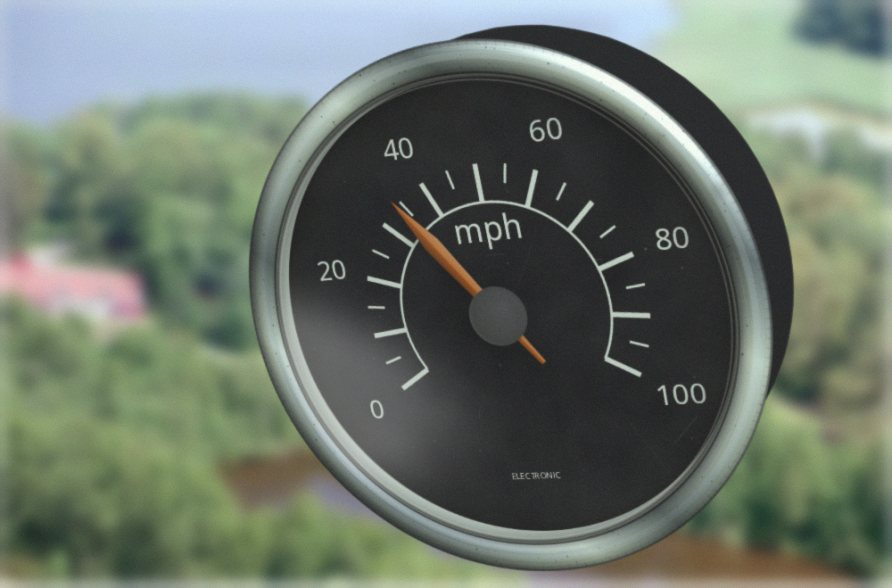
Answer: 35 mph
